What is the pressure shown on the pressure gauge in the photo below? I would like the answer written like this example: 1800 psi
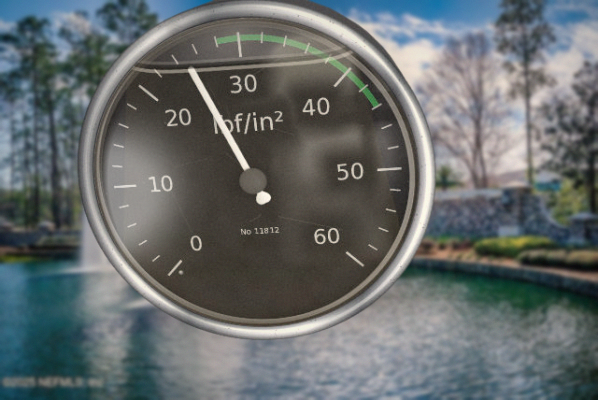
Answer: 25 psi
